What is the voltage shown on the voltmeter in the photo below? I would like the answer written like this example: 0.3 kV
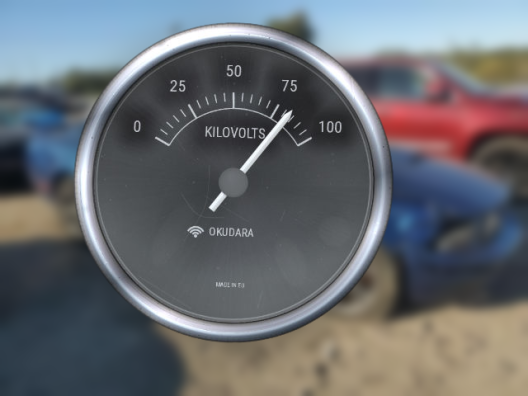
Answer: 82.5 kV
